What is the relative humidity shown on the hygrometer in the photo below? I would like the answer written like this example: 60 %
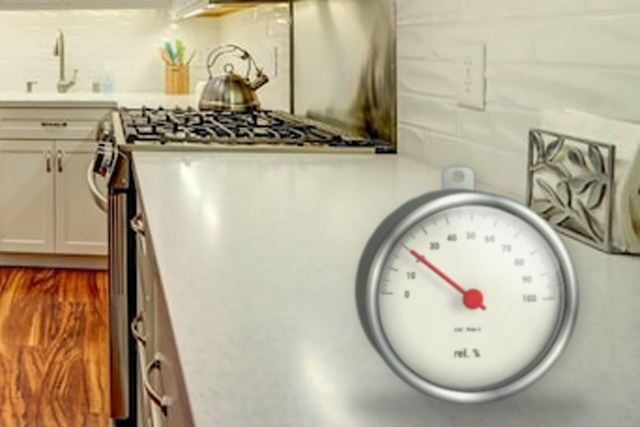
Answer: 20 %
